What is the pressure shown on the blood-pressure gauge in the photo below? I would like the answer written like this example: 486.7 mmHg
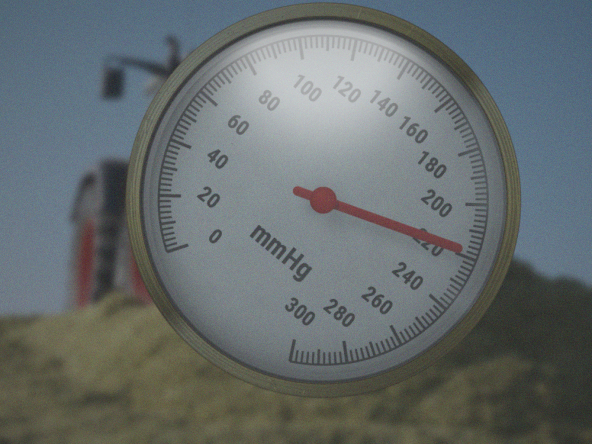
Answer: 218 mmHg
